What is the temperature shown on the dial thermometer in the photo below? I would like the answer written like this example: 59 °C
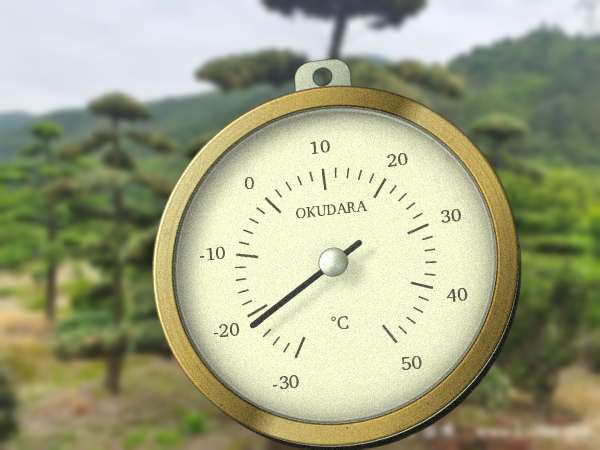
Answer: -22 °C
